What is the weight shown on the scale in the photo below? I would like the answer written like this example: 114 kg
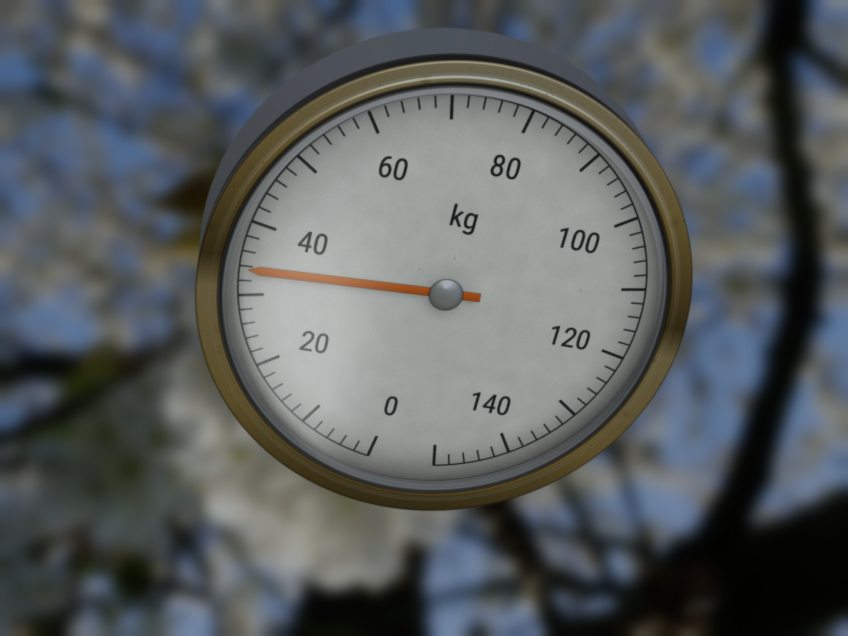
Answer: 34 kg
